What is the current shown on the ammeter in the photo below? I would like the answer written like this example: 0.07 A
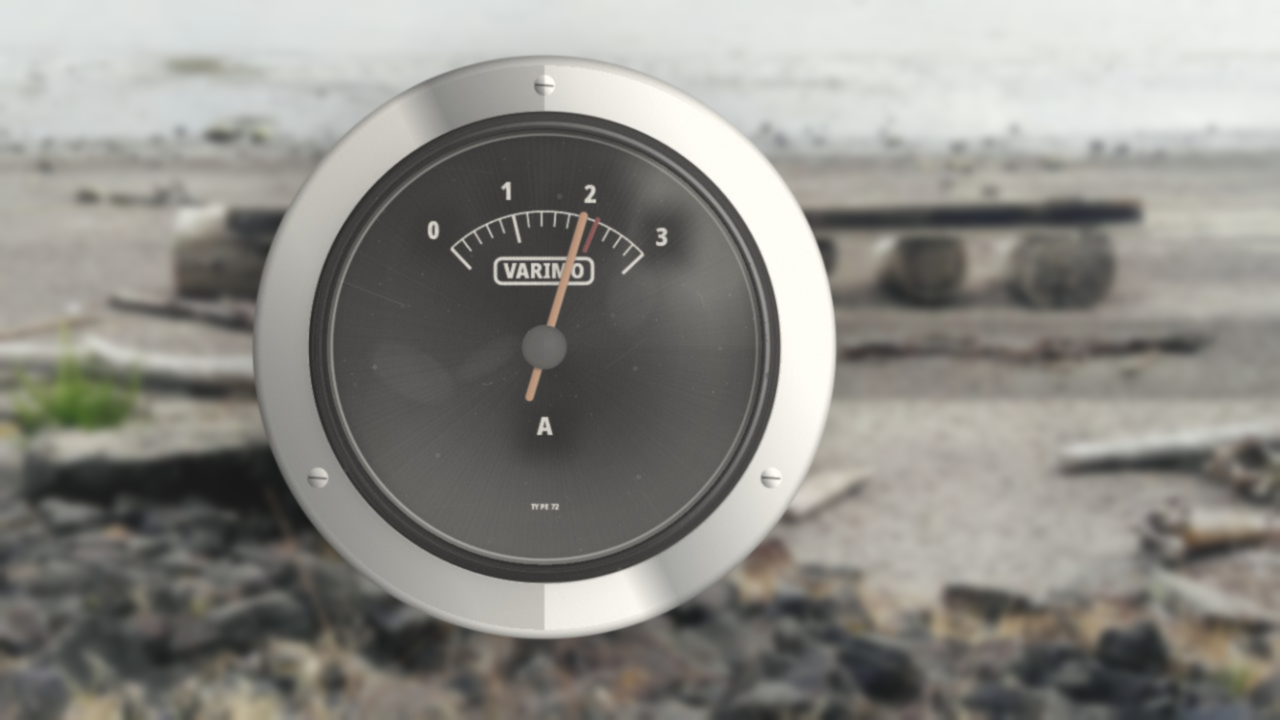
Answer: 2 A
